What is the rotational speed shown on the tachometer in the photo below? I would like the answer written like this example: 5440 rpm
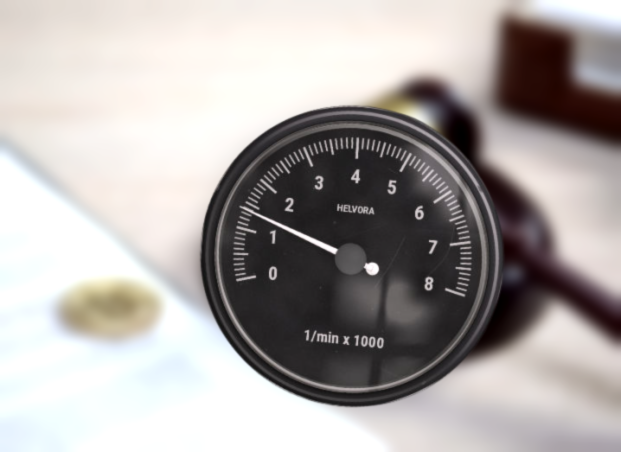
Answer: 1400 rpm
